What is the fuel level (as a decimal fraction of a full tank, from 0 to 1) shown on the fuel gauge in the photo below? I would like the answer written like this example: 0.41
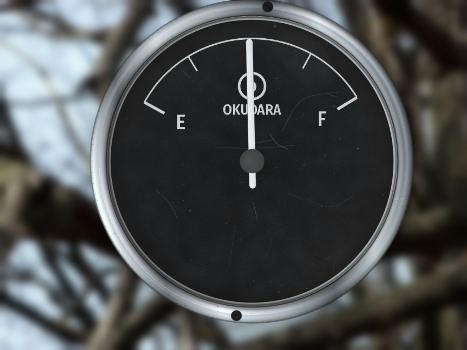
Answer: 0.5
